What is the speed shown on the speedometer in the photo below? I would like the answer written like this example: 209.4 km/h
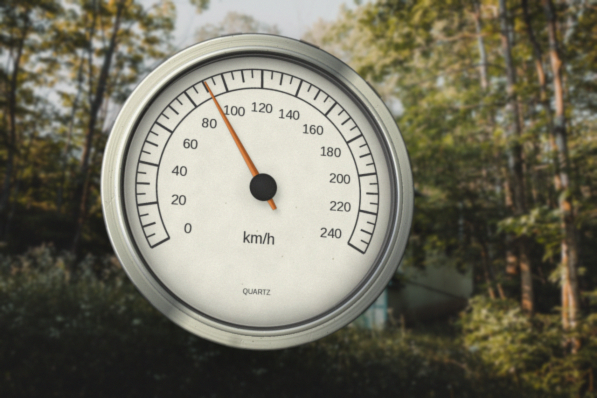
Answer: 90 km/h
